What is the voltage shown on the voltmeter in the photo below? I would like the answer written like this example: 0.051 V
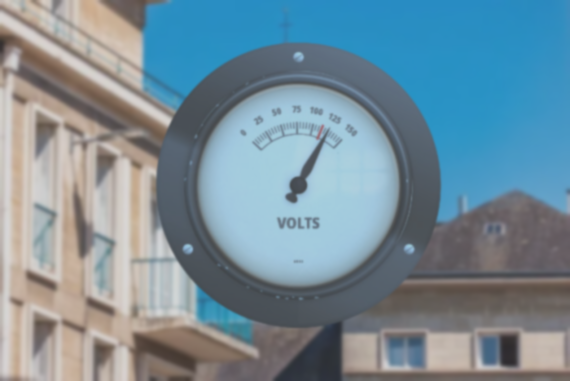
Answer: 125 V
